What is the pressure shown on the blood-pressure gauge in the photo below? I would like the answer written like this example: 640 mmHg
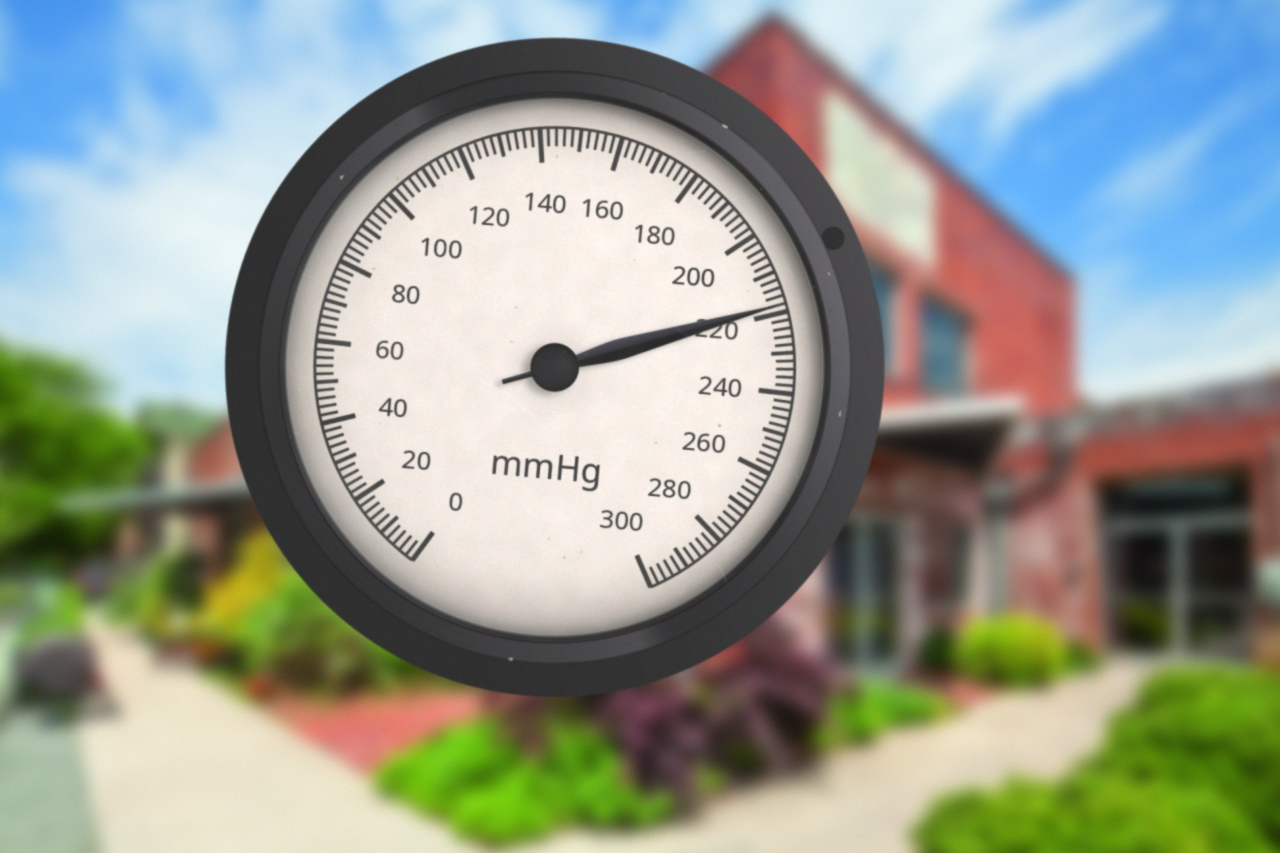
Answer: 218 mmHg
